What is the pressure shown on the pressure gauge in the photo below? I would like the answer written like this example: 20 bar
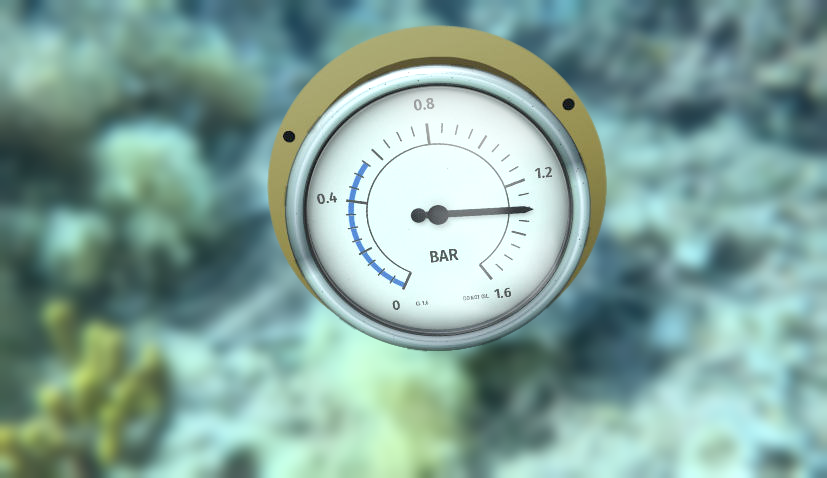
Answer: 1.3 bar
